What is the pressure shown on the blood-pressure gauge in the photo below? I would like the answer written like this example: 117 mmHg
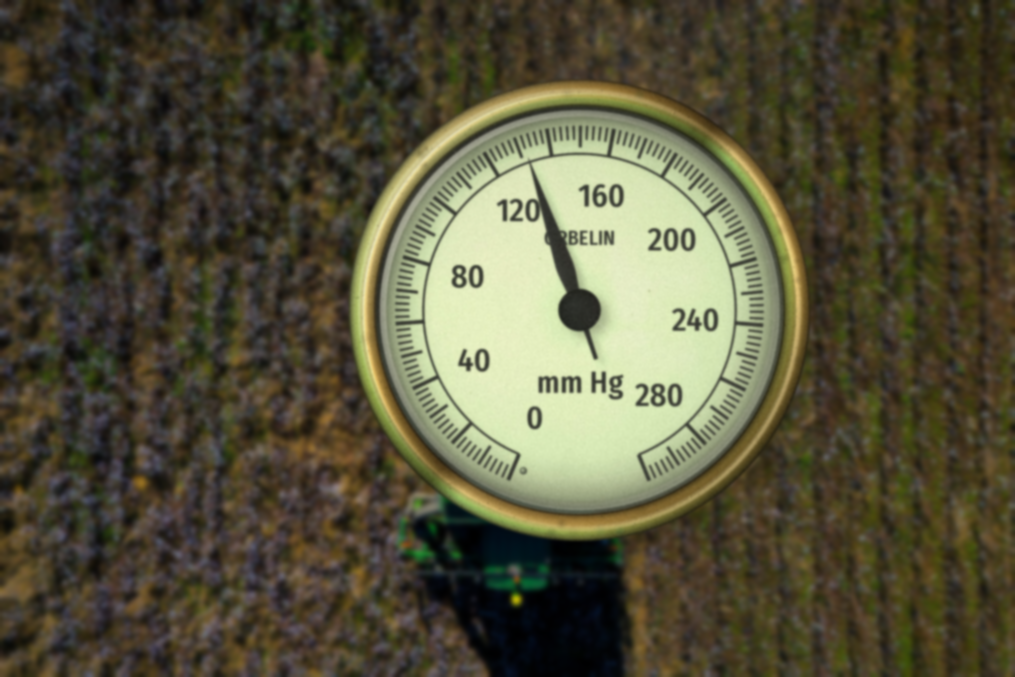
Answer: 132 mmHg
